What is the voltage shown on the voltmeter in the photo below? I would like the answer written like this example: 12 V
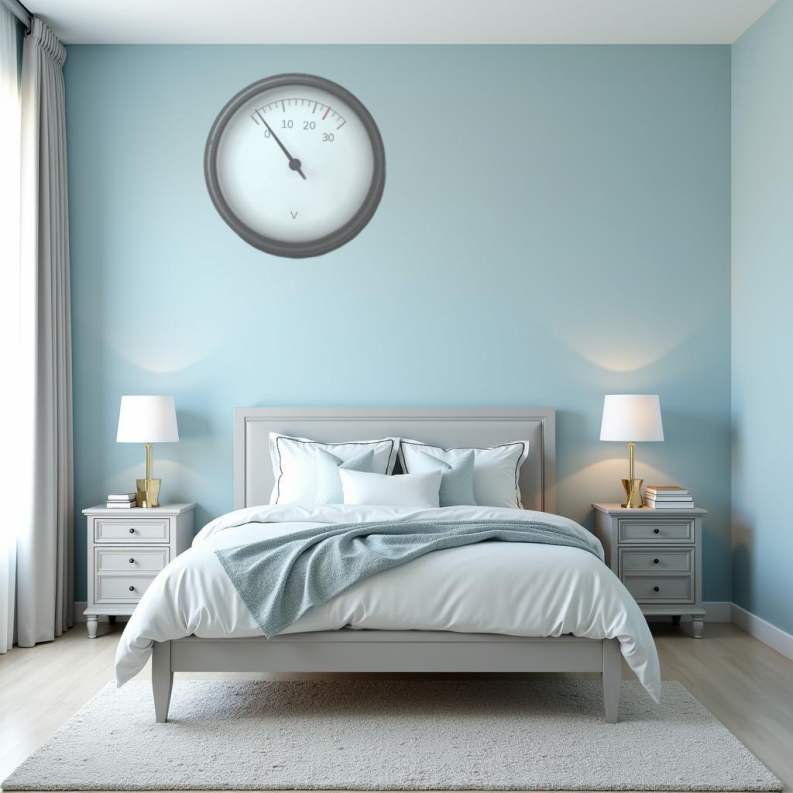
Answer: 2 V
